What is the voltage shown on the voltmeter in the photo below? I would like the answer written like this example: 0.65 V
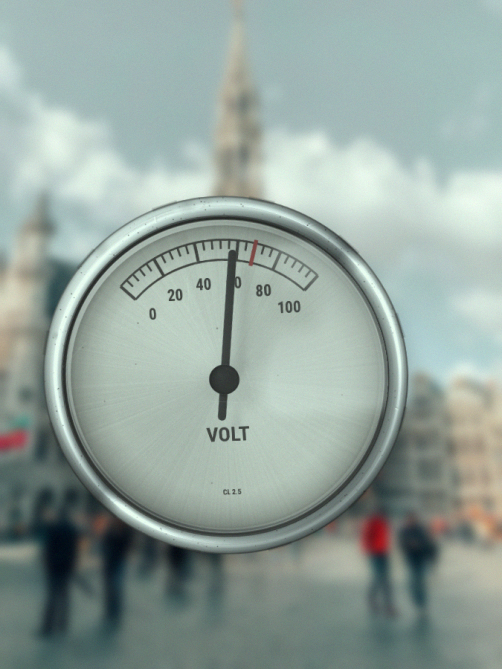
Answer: 58 V
